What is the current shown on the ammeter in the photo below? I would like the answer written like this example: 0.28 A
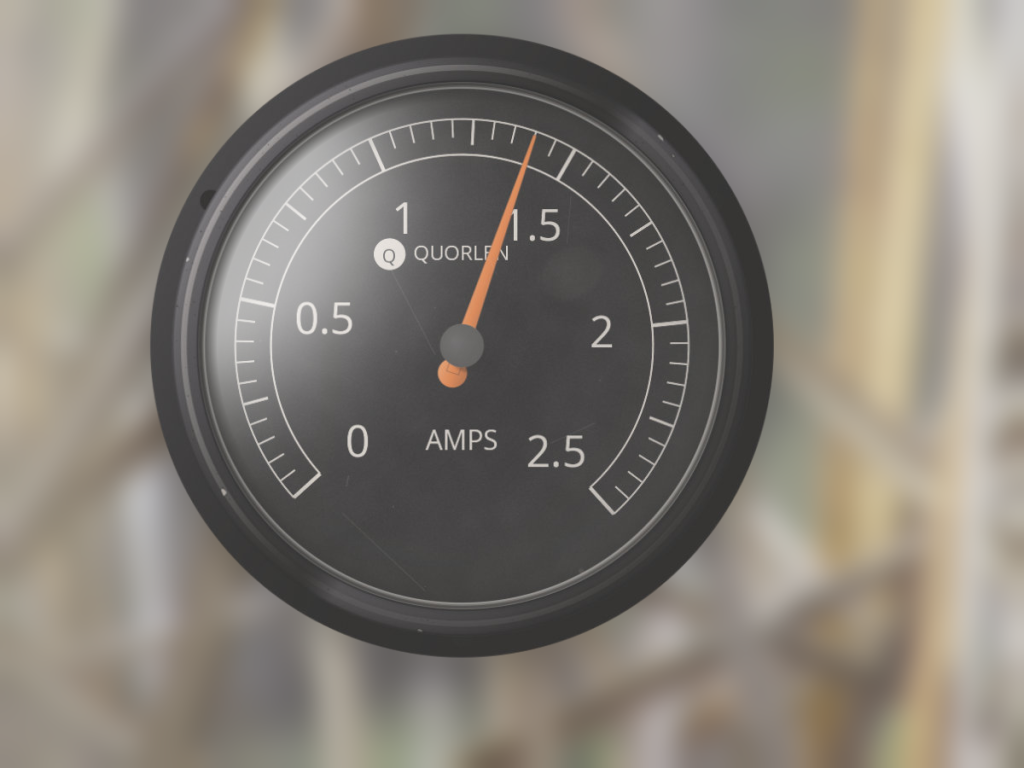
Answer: 1.4 A
